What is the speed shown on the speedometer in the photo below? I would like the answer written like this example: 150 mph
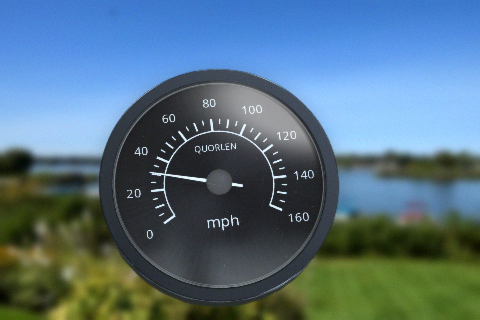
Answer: 30 mph
